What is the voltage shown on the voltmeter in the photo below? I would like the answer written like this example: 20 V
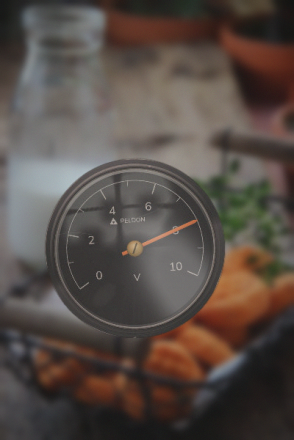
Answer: 8 V
